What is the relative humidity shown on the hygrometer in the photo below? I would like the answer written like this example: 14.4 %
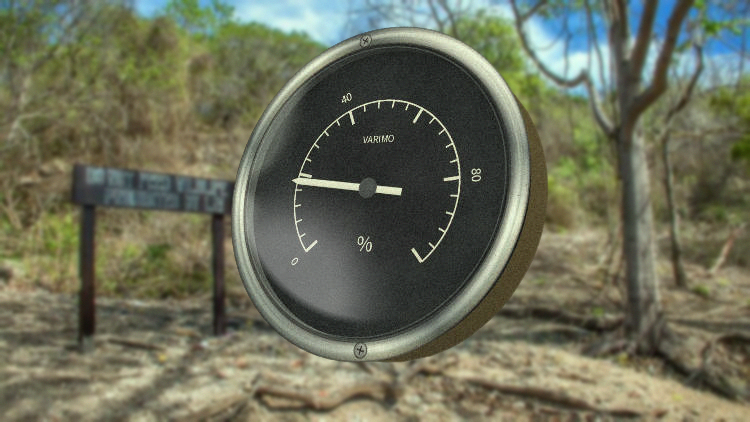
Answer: 18 %
